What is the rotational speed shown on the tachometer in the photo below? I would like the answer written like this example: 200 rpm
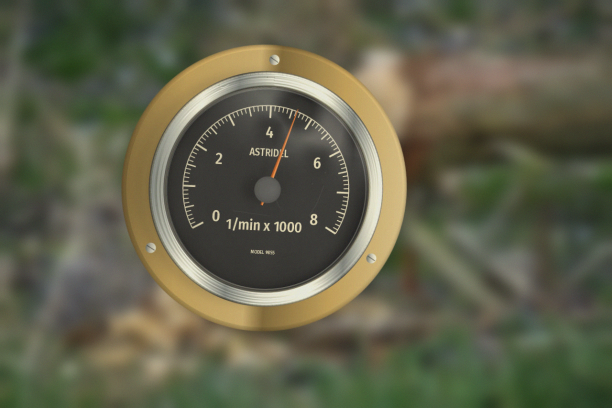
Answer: 4600 rpm
